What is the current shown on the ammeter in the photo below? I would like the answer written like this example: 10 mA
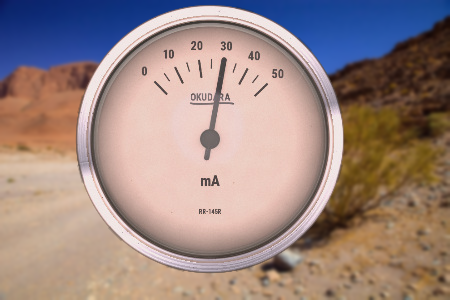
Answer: 30 mA
